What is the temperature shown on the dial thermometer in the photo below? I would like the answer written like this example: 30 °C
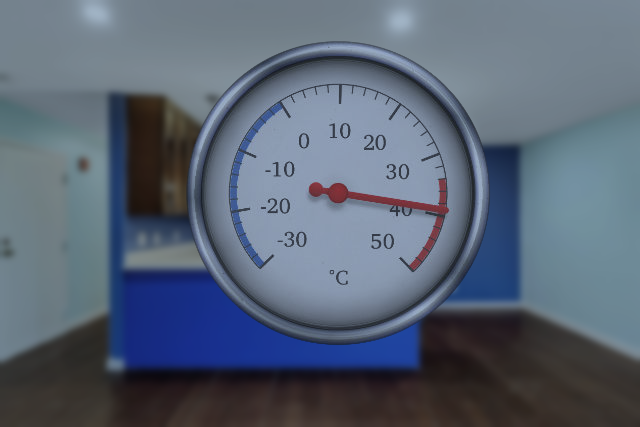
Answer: 39 °C
